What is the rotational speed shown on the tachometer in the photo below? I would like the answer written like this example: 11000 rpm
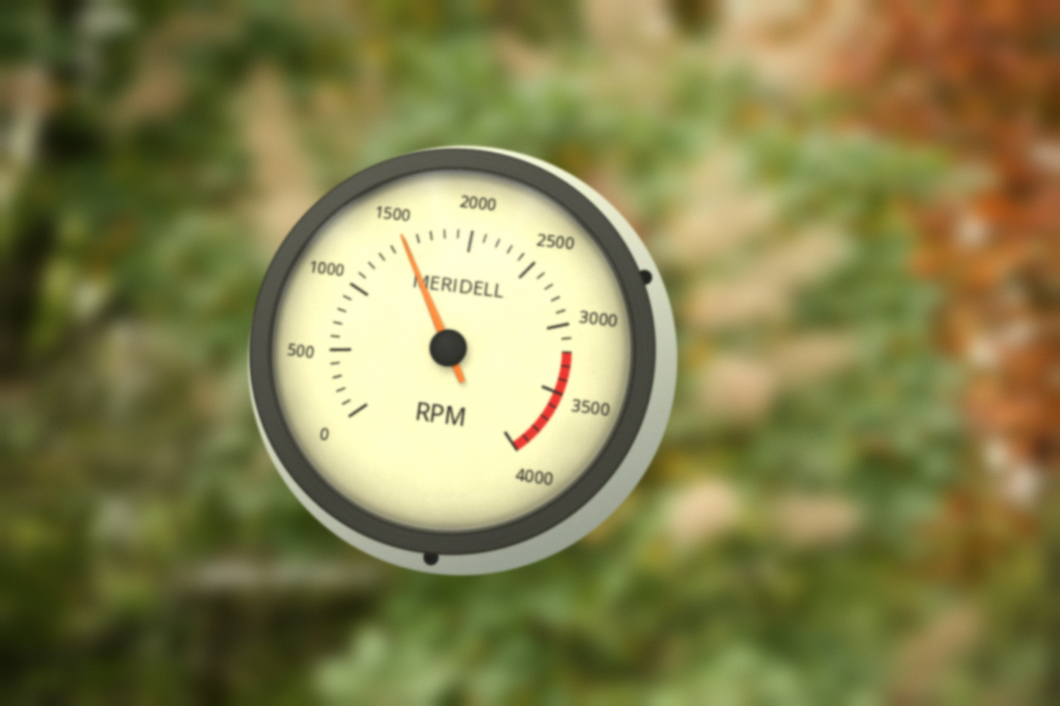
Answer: 1500 rpm
